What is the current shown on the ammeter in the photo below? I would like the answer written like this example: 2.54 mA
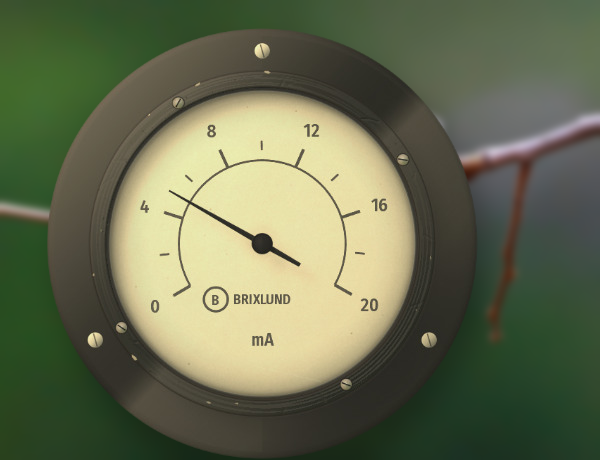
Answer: 5 mA
